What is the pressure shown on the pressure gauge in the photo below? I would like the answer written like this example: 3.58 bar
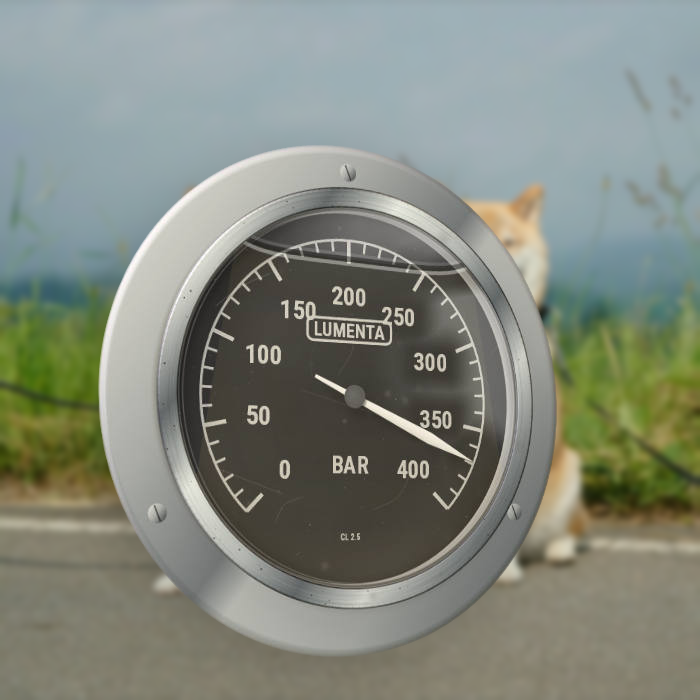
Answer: 370 bar
